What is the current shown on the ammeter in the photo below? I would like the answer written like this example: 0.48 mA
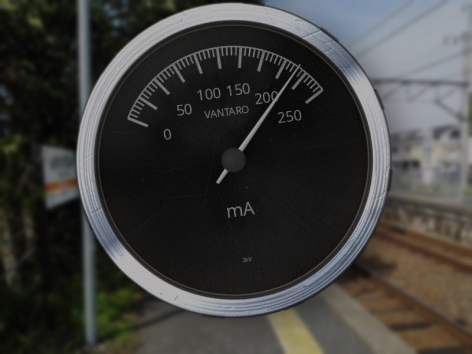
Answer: 215 mA
